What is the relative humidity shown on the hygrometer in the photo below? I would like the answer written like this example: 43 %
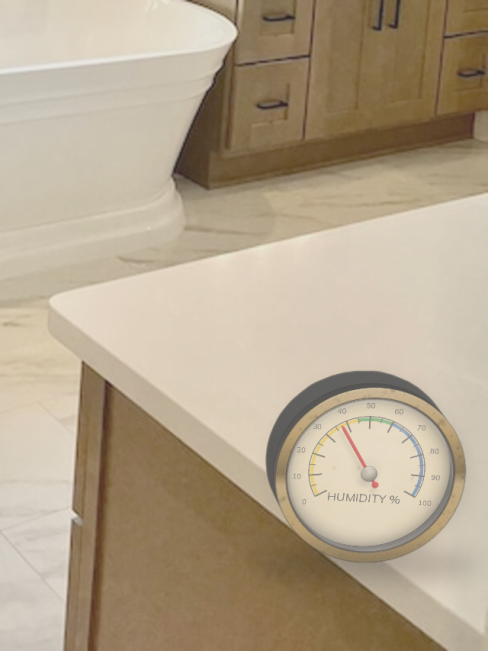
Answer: 37.5 %
